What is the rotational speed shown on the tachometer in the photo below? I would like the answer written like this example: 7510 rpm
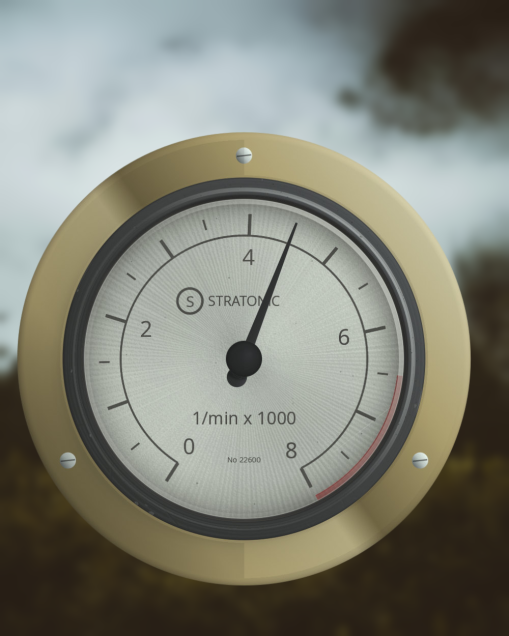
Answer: 4500 rpm
